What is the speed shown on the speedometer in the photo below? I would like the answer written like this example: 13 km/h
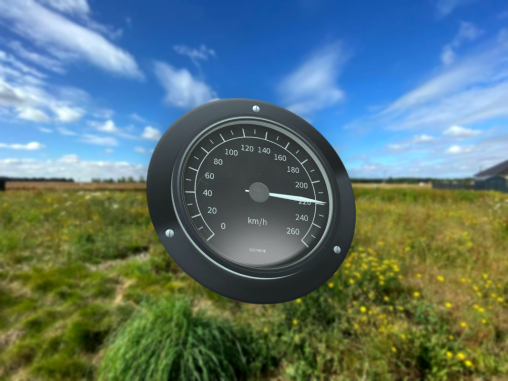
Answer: 220 km/h
